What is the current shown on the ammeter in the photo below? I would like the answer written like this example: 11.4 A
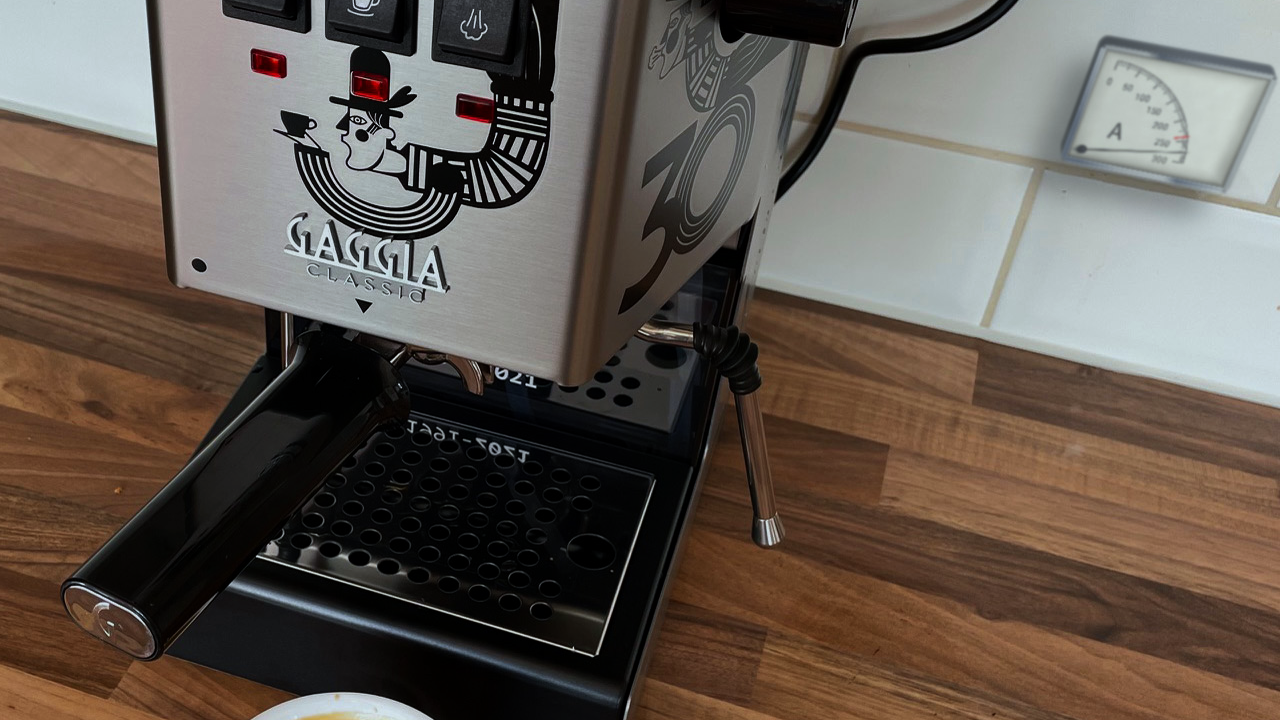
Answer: 275 A
